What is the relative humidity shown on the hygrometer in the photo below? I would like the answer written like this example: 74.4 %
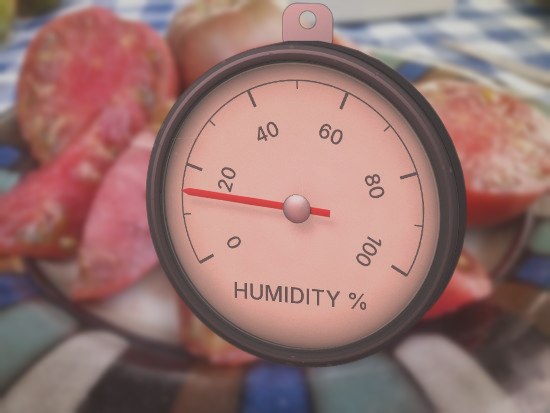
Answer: 15 %
